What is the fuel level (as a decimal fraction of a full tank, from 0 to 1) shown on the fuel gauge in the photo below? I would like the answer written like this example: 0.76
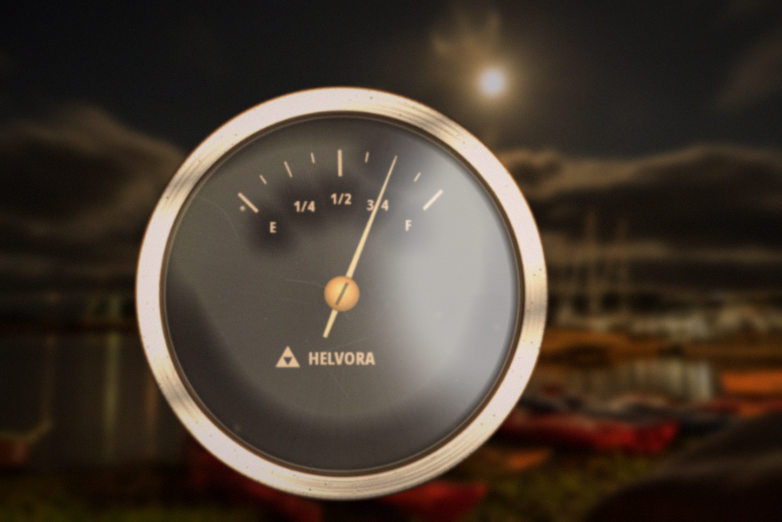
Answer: 0.75
